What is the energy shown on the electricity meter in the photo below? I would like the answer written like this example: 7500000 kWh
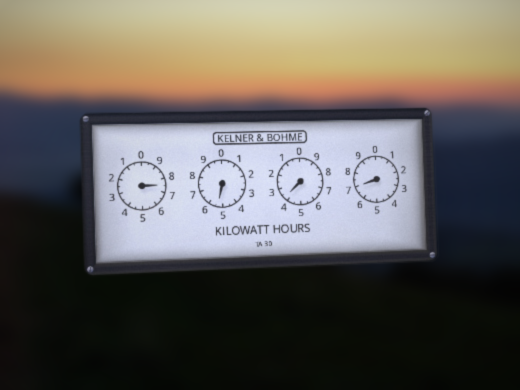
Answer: 7537 kWh
